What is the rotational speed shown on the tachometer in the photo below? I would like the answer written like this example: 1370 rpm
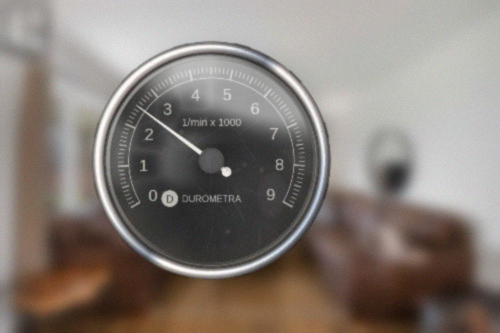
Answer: 2500 rpm
